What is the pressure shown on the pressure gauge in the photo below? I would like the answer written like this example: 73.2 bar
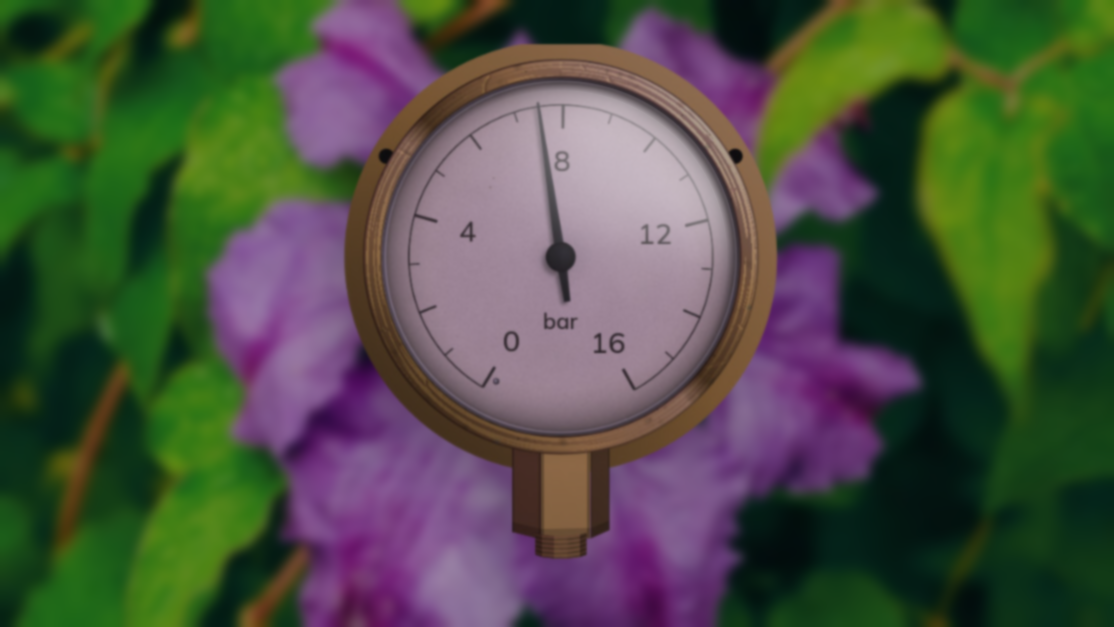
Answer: 7.5 bar
